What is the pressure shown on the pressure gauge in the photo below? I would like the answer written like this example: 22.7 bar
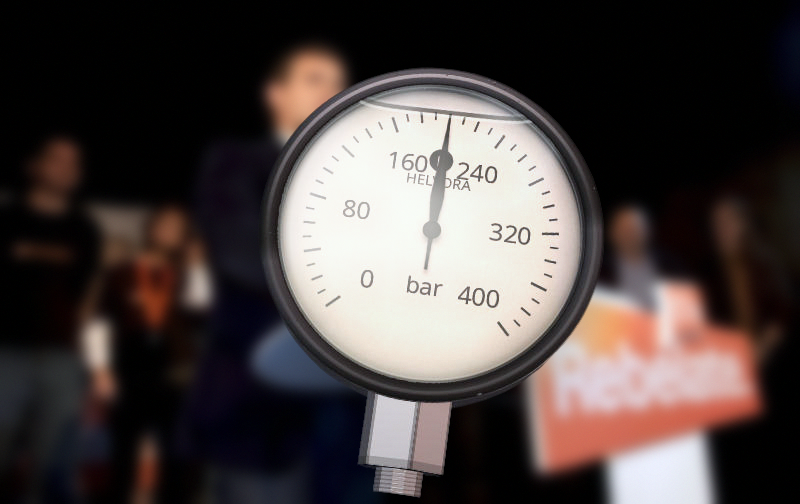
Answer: 200 bar
